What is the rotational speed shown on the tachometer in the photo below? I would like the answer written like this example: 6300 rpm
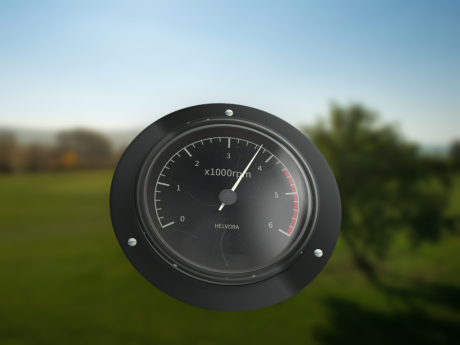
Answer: 3700 rpm
